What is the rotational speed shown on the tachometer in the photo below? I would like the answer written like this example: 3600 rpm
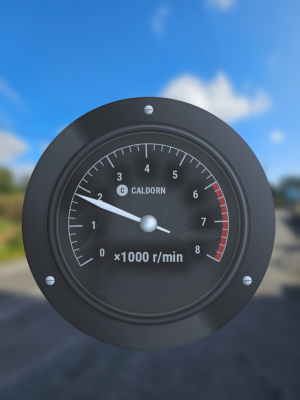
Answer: 1800 rpm
